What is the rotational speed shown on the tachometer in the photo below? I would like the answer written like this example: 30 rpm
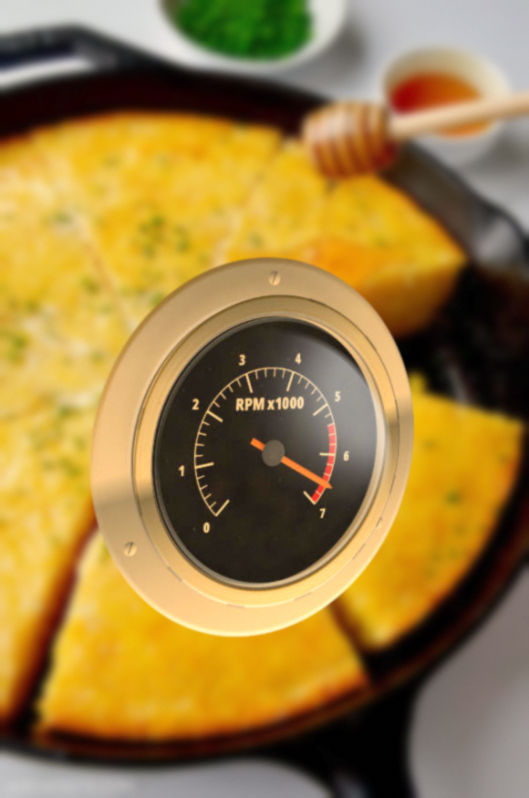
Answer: 6600 rpm
